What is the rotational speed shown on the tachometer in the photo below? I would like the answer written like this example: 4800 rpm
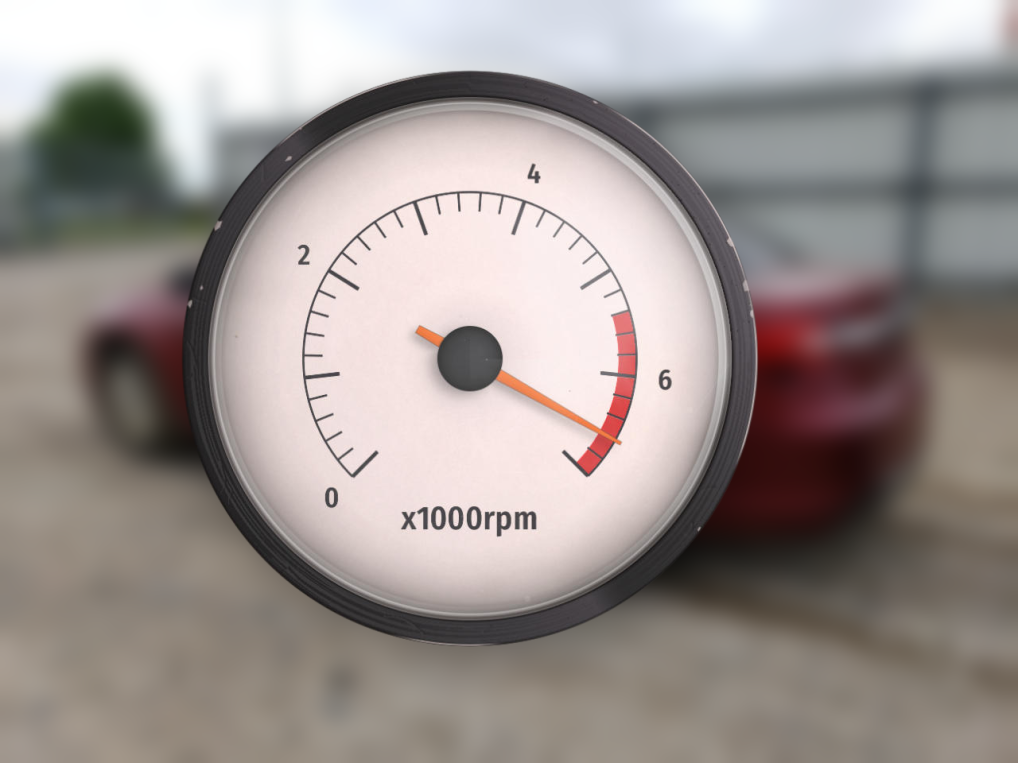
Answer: 6600 rpm
